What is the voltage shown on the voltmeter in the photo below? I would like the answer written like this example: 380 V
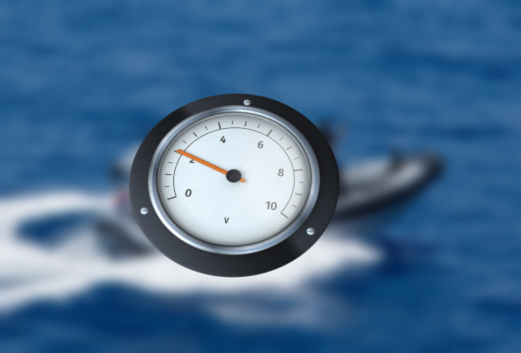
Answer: 2 V
